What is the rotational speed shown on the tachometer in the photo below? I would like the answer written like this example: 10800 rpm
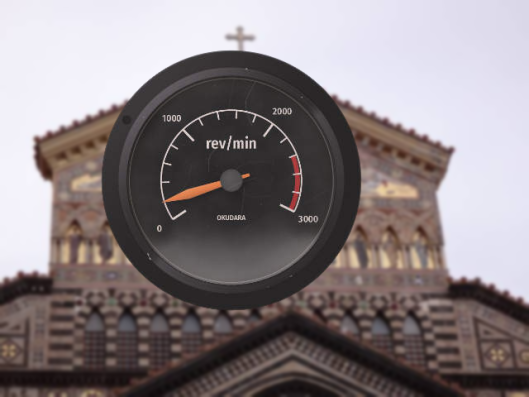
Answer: 200 rpm
